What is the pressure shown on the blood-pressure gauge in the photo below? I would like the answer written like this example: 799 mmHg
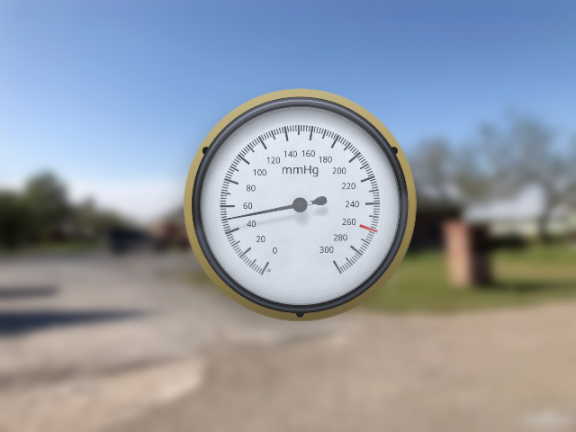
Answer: 50 mmHg
